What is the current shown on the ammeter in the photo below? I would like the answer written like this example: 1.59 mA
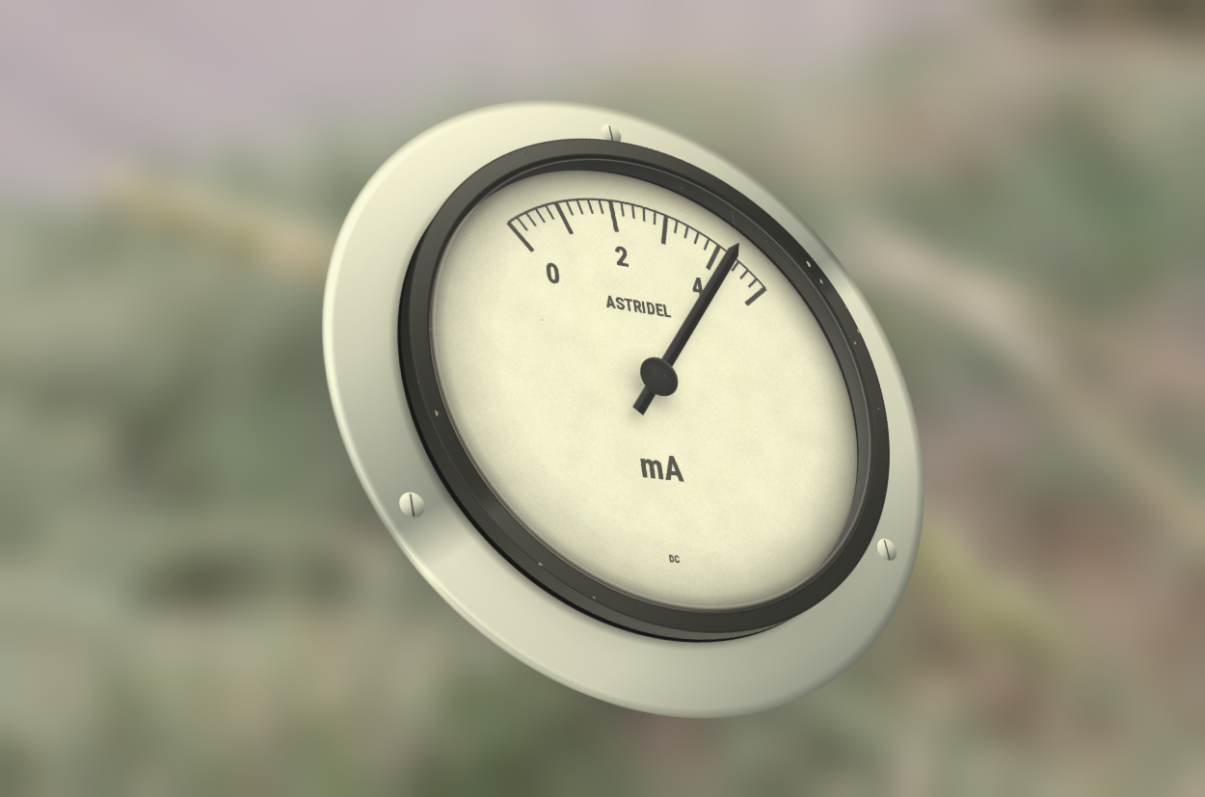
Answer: 4.2 mA
